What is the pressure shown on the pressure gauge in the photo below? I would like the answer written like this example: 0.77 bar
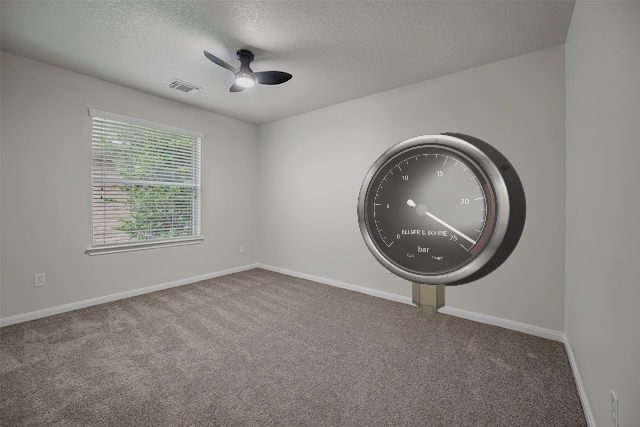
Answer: 24 bar
